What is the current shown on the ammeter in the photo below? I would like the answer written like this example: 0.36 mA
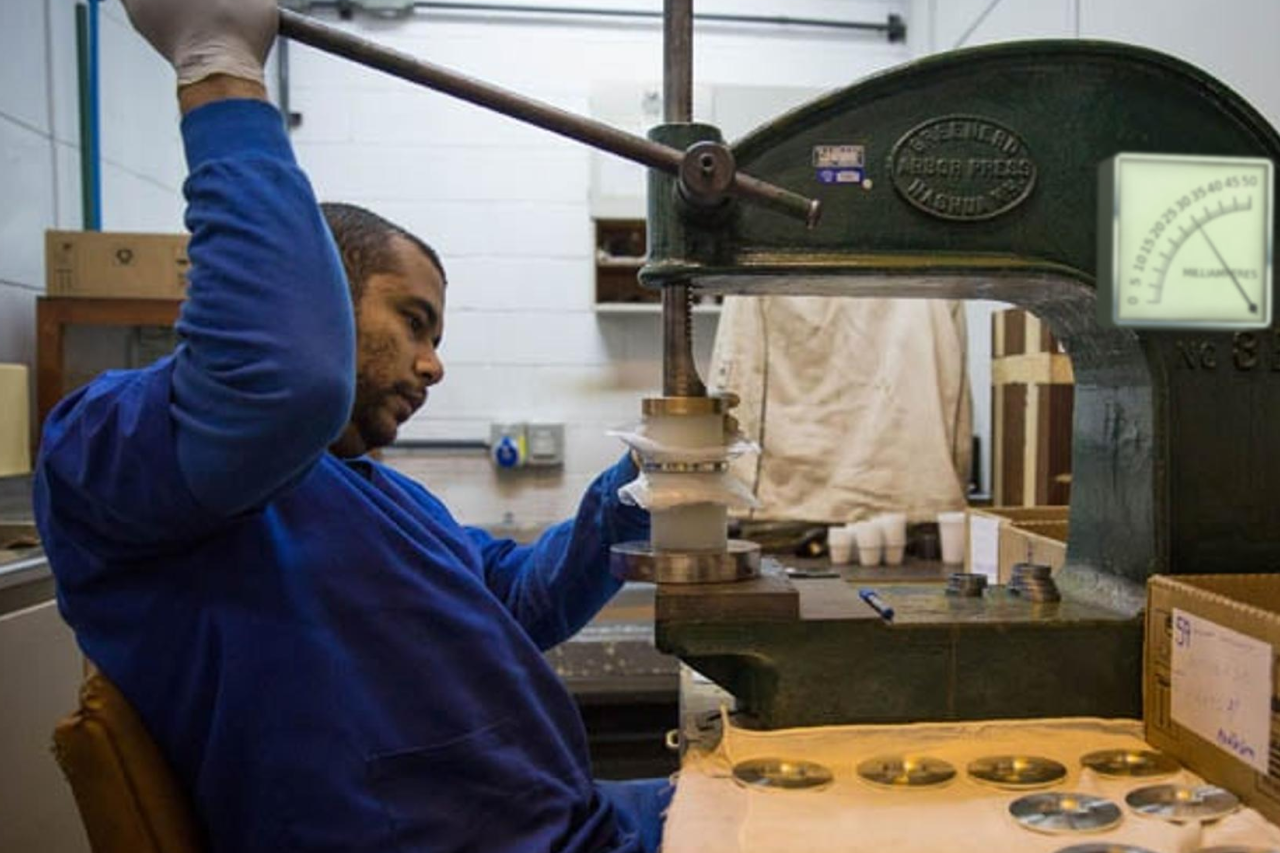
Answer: 30 mA
